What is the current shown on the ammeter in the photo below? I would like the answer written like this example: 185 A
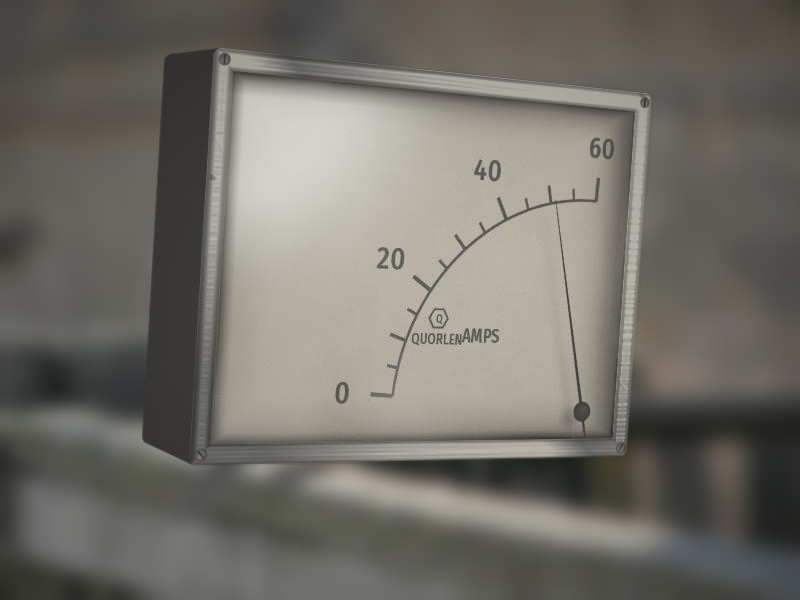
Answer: 50 A
